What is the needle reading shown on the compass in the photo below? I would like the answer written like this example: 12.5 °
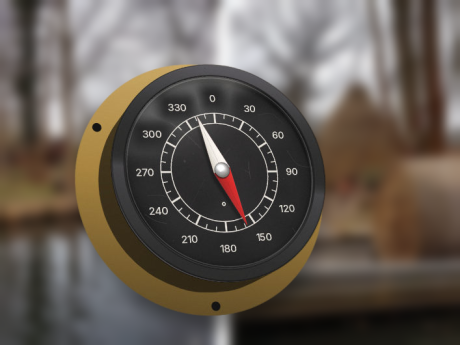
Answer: 160 °
